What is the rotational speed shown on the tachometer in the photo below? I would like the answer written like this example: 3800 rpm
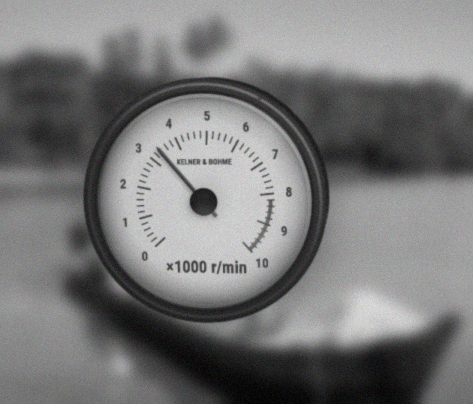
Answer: 3400 rpm
